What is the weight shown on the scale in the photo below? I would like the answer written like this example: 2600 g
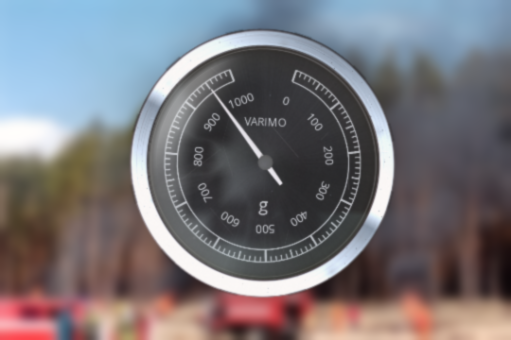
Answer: 950 g
